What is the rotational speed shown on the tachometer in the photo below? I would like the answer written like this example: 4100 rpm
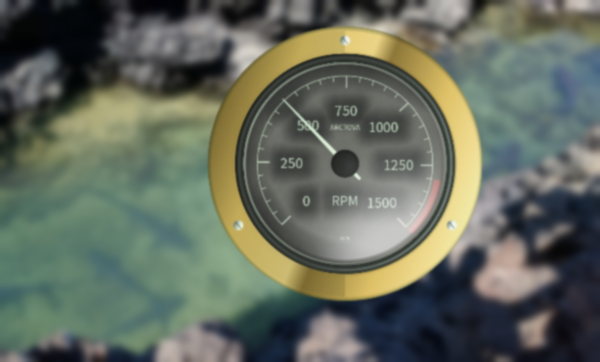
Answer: 500 rpm
